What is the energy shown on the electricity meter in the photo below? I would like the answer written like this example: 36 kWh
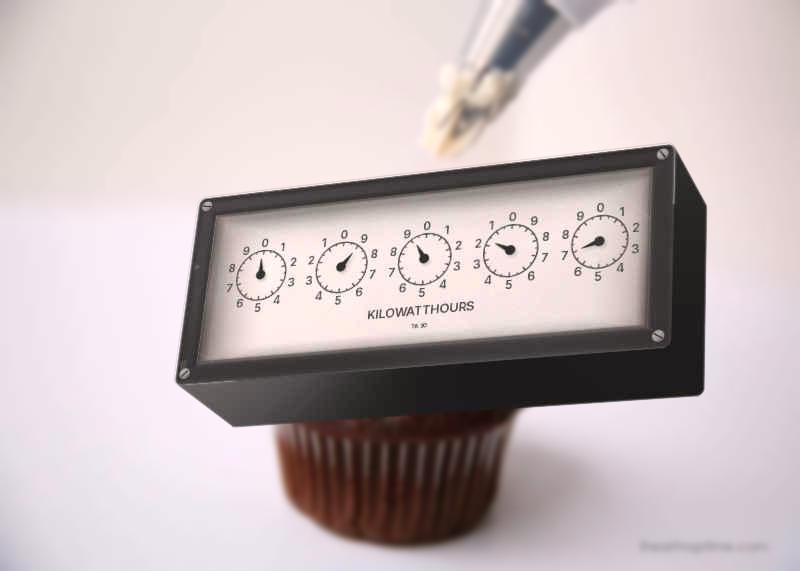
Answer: 98917 kWh
